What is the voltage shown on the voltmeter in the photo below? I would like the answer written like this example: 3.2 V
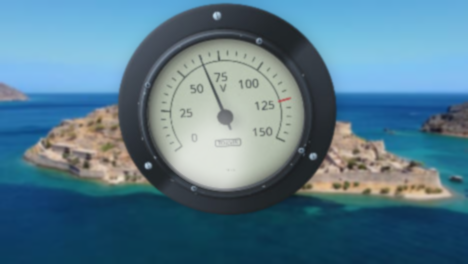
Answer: 65 V
